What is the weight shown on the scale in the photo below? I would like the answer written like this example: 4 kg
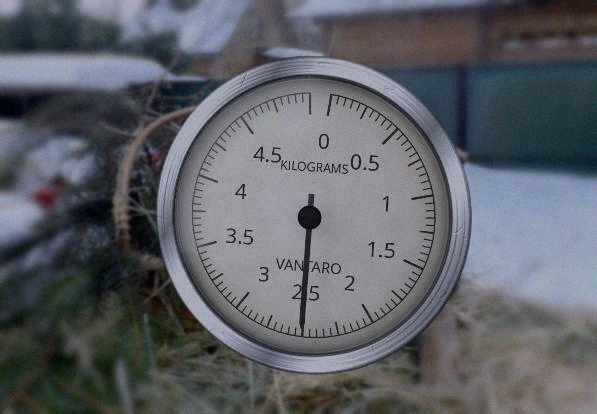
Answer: 2.5 kg
